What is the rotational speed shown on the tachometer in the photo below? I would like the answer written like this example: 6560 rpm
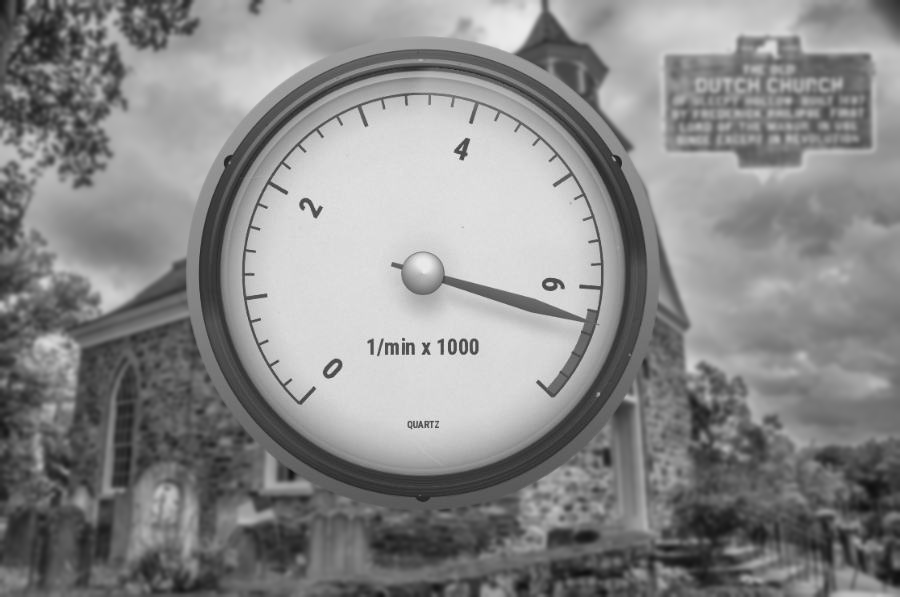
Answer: 6300 rpm
